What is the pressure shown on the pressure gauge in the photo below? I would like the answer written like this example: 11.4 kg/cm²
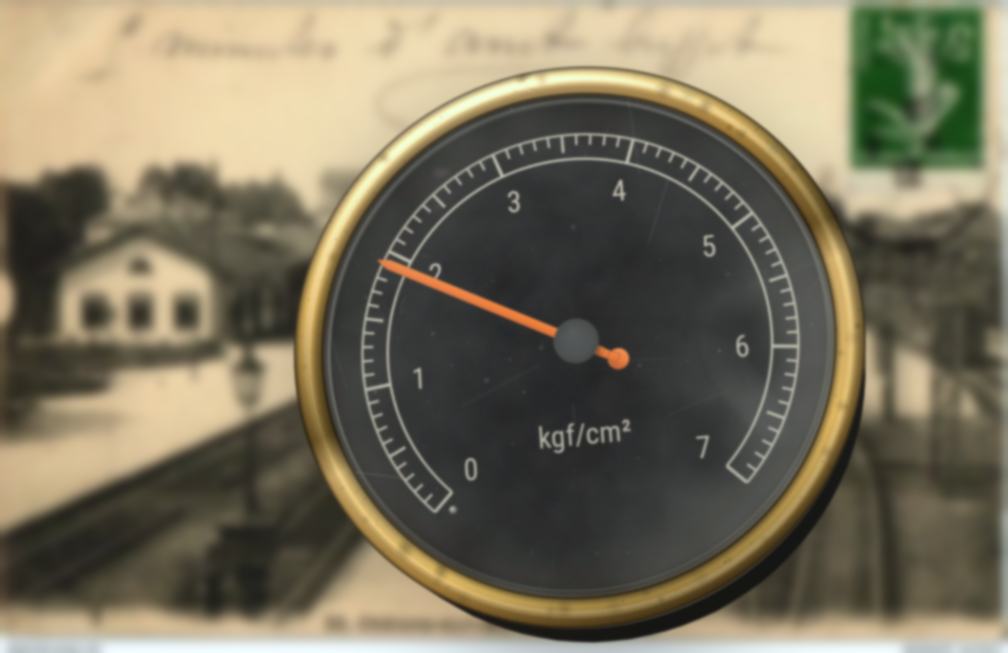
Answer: 1.9 kg/cm²
